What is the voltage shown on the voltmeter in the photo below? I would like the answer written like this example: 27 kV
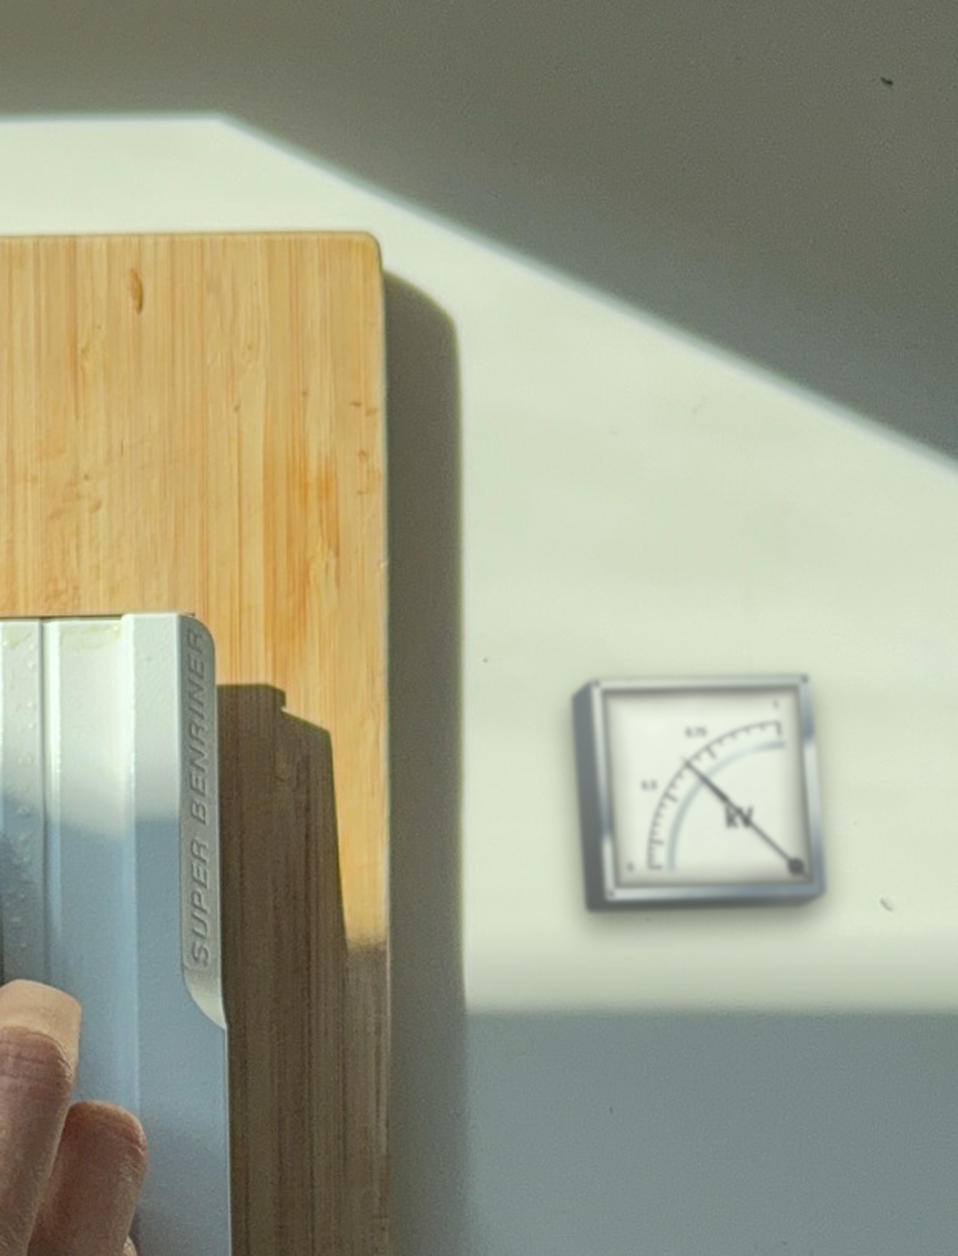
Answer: 0.65 kV
